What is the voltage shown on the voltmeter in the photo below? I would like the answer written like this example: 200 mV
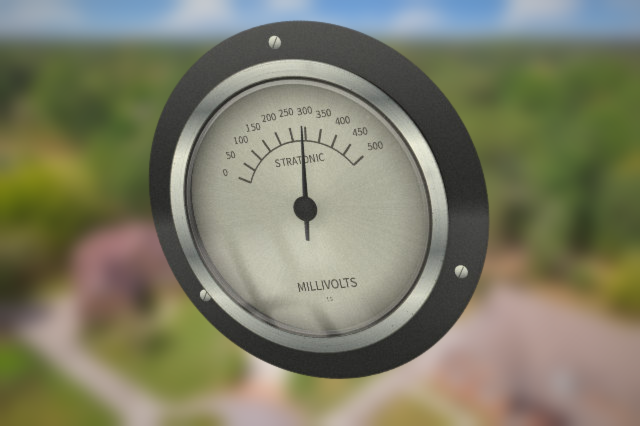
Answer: 300 mV
